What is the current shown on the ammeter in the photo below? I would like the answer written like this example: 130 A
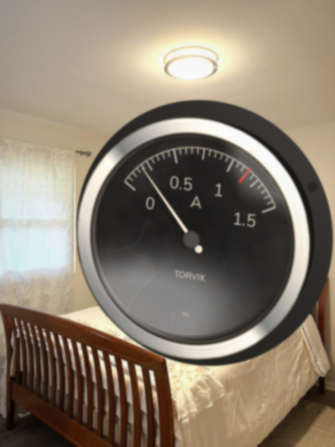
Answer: 0.2 A
